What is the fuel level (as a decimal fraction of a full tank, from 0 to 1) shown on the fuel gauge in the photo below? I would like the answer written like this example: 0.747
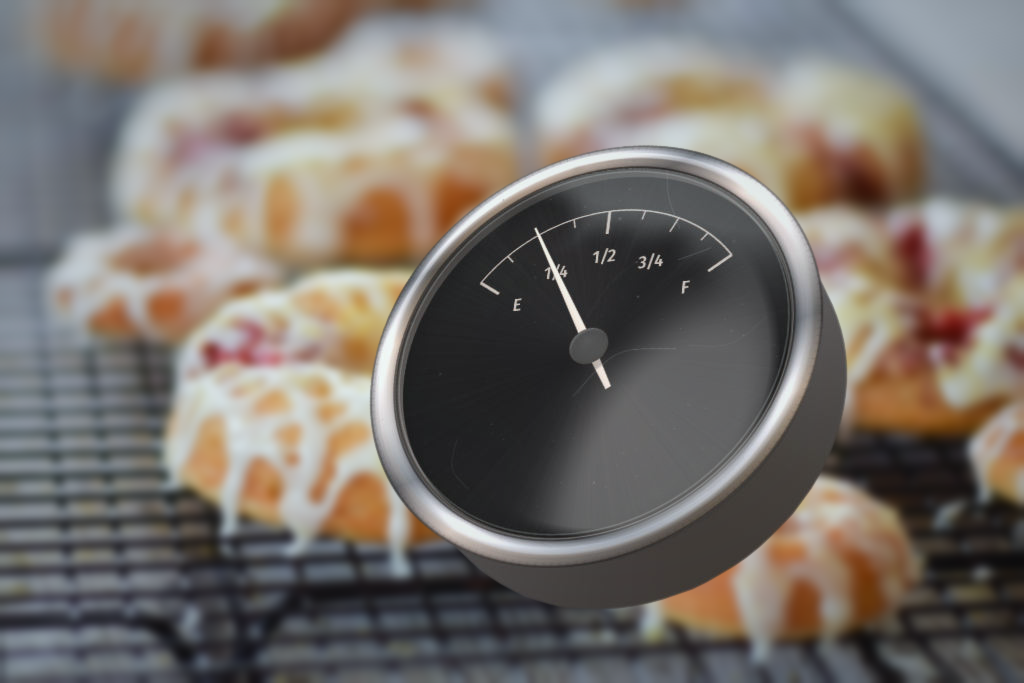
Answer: 0.25
